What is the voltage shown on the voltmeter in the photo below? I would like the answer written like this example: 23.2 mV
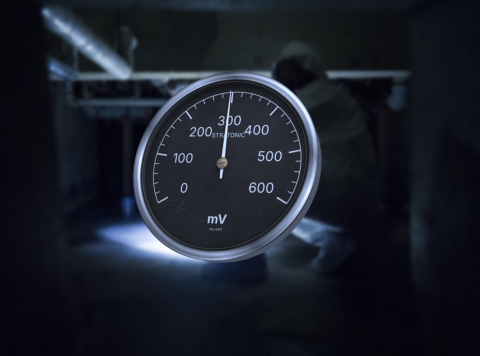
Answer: 300 mV
